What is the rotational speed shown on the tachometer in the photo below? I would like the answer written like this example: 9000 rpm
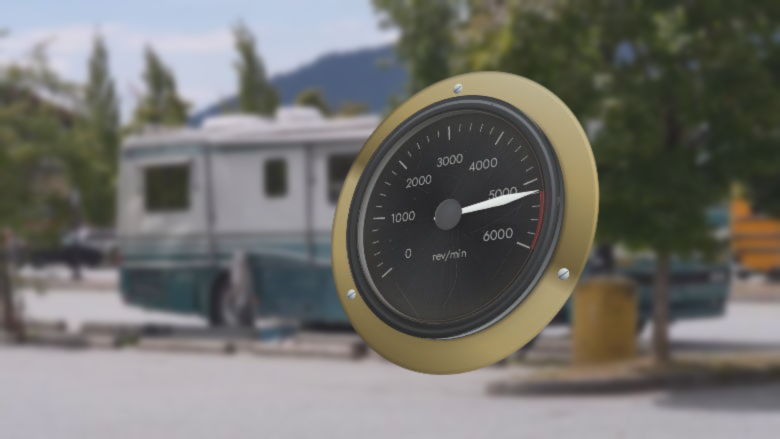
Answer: 5200 rpm
